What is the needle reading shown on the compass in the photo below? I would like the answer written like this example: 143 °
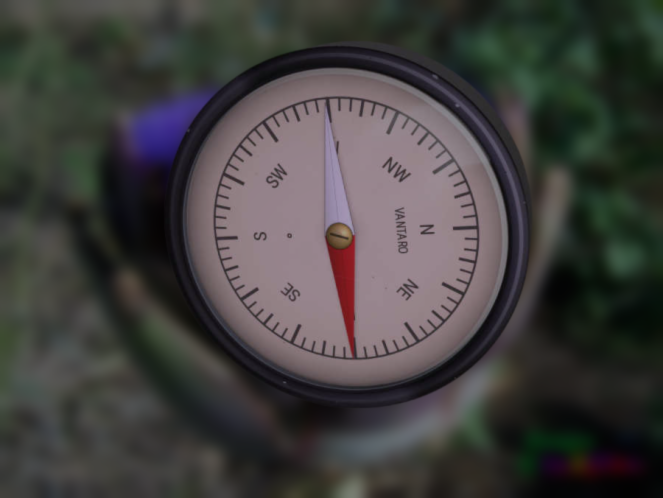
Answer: 90 °
